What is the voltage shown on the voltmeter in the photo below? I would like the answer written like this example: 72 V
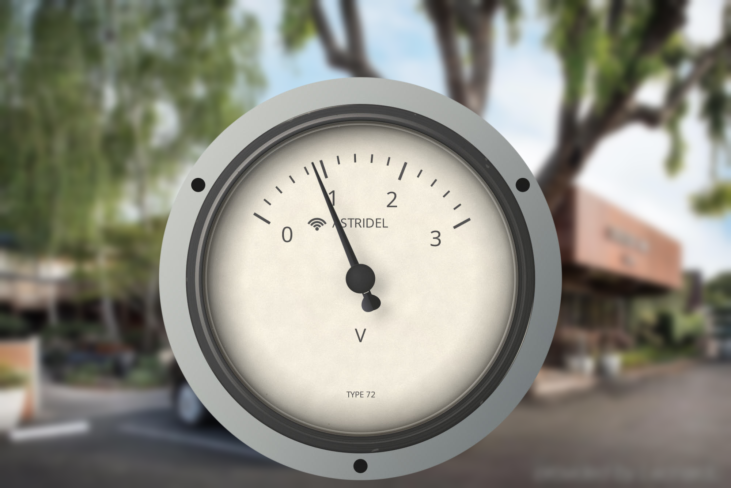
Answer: 0.9 V
